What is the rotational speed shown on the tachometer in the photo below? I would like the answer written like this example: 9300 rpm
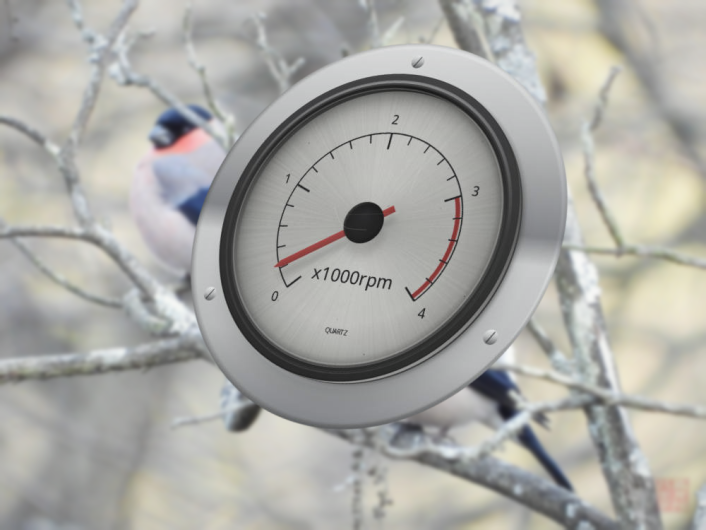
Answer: 200 rpm
